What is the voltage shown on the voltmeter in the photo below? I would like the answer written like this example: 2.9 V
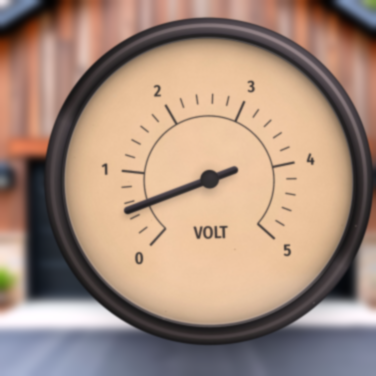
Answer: 0.5 V
